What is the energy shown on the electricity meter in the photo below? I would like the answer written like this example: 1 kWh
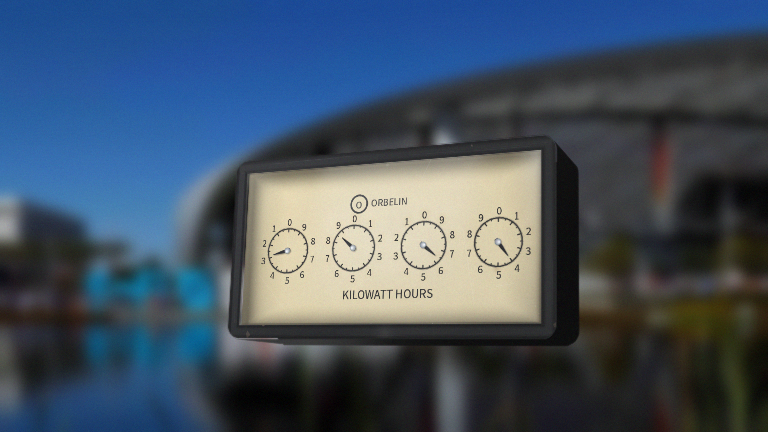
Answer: 2864 kWh
